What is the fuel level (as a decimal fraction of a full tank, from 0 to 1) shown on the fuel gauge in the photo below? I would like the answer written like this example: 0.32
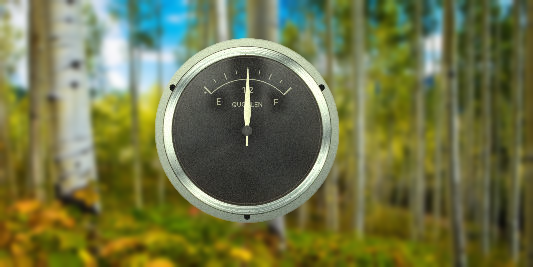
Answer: 0.5
